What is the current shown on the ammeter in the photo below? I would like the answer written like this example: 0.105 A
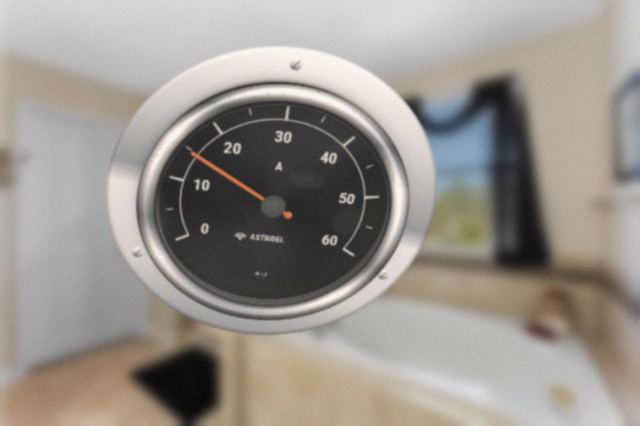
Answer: 15 A
